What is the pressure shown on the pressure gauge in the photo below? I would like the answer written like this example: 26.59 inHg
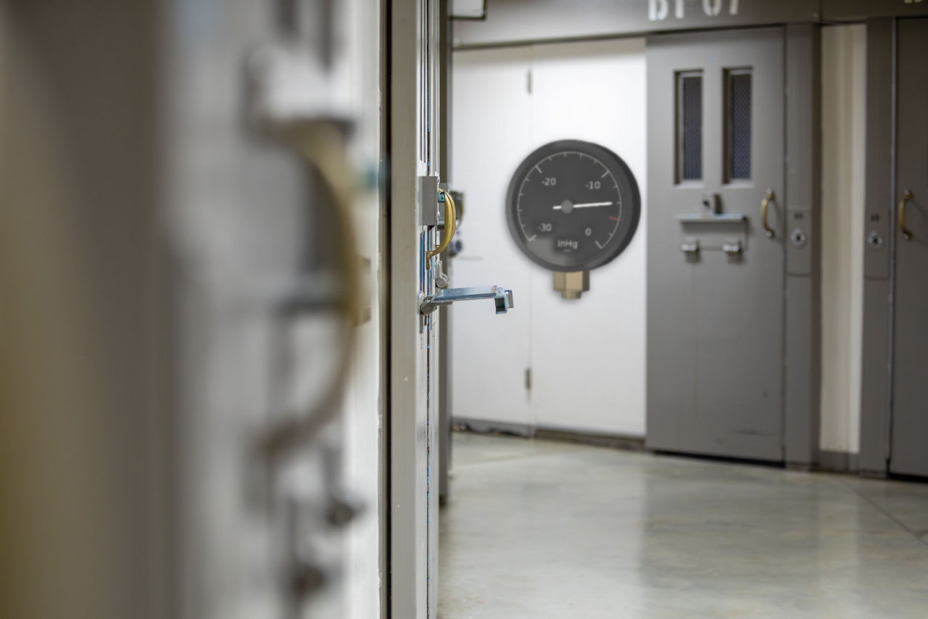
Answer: -6 inHg
